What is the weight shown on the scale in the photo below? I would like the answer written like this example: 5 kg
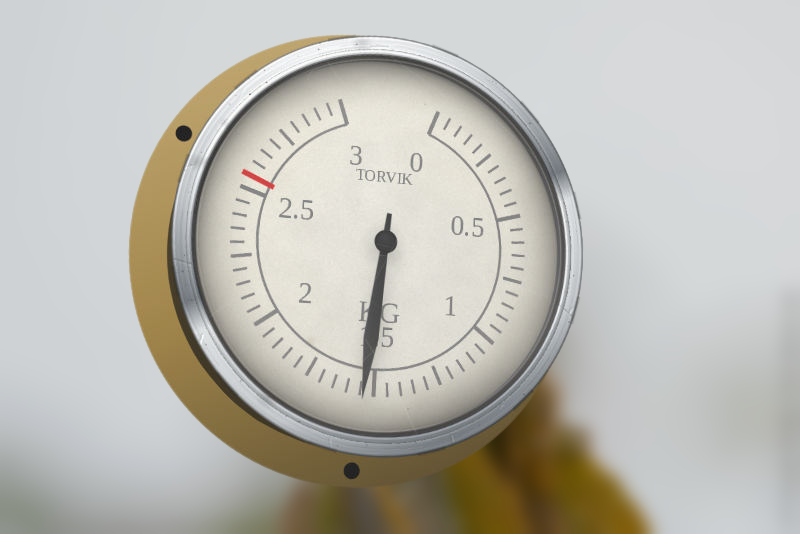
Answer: 1.55 kg
